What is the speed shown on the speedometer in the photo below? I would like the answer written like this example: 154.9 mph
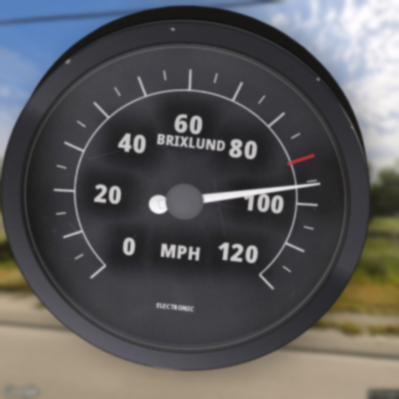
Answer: 95 mph
